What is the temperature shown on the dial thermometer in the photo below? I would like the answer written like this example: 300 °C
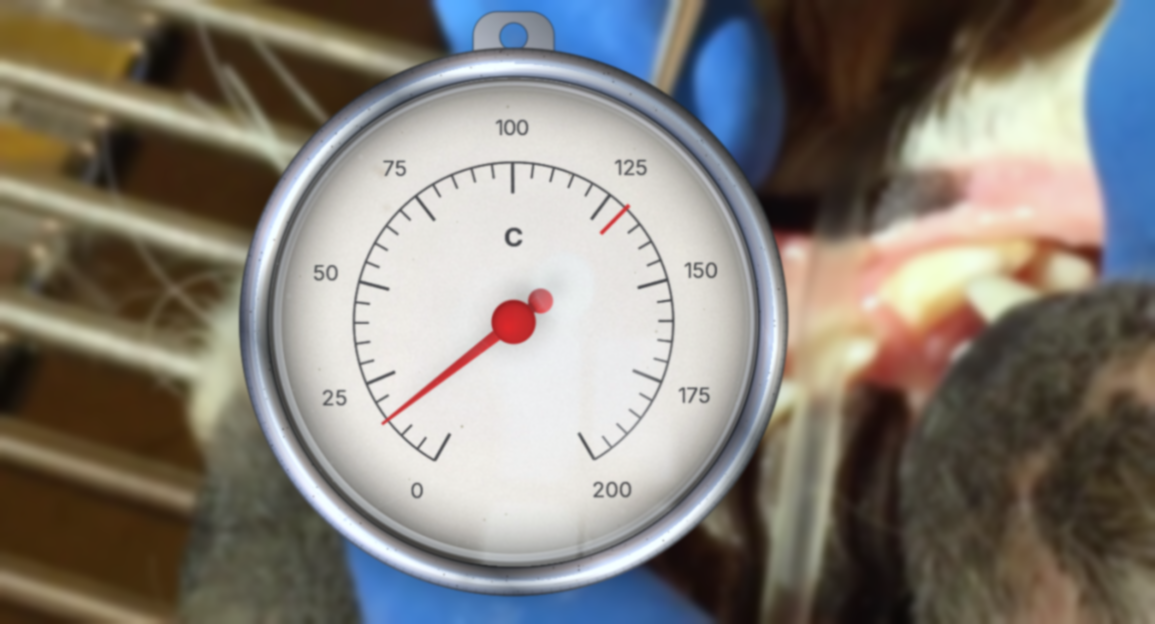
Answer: 15 °C
